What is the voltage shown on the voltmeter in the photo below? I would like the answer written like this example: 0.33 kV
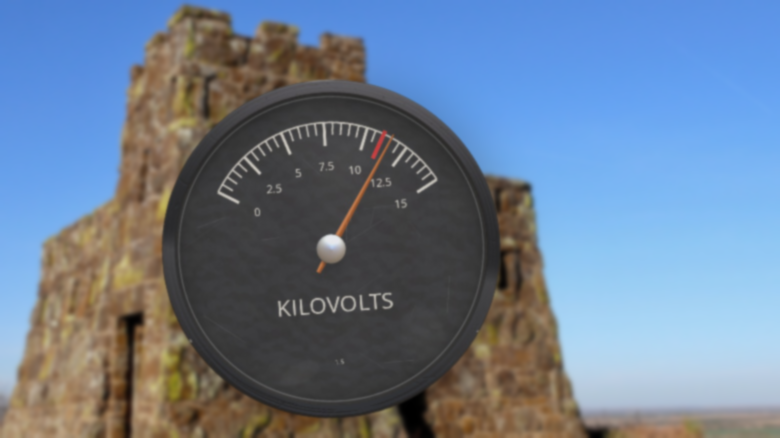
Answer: 11.5 kV
